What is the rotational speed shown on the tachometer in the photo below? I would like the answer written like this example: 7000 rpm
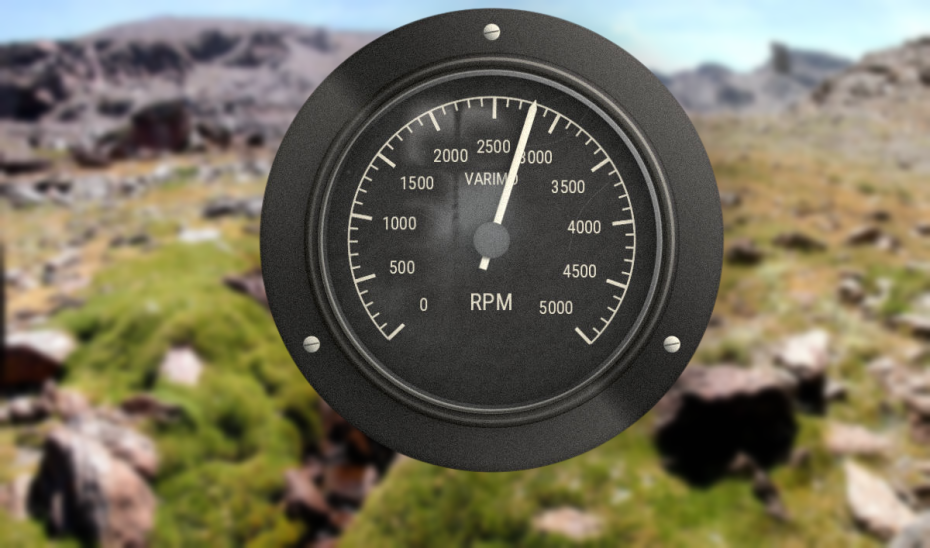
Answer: 2800 rpm
